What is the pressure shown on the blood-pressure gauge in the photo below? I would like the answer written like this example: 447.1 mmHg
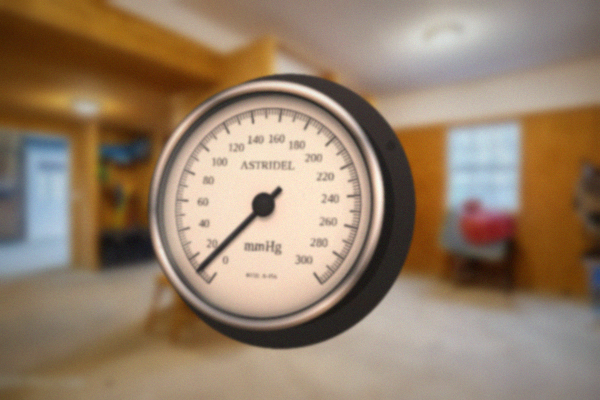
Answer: 10 mmHg
